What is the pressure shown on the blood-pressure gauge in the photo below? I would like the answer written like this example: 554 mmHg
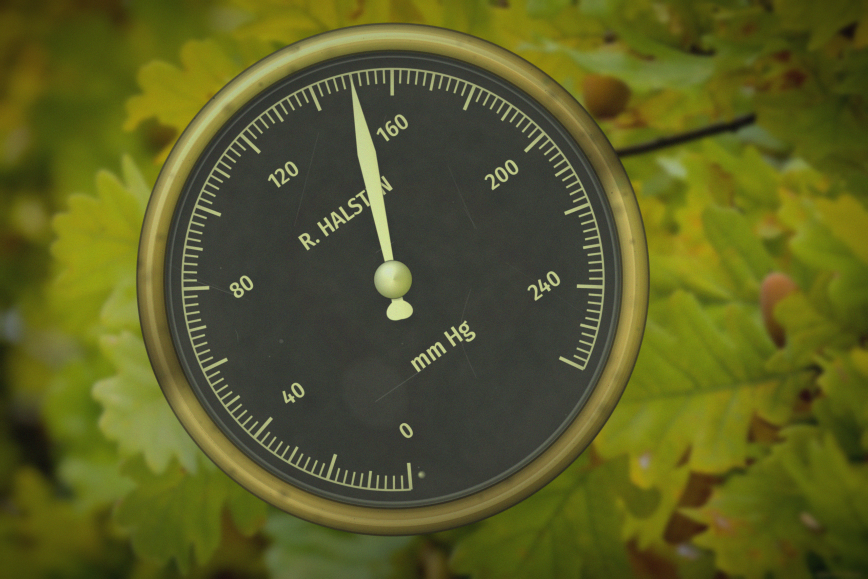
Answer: 150 mmHg
